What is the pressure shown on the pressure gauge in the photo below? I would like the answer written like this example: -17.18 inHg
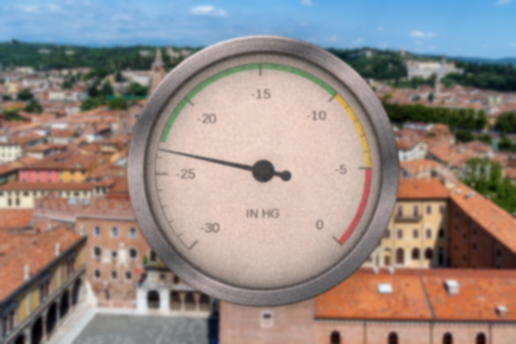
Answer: -23.5 inHg
